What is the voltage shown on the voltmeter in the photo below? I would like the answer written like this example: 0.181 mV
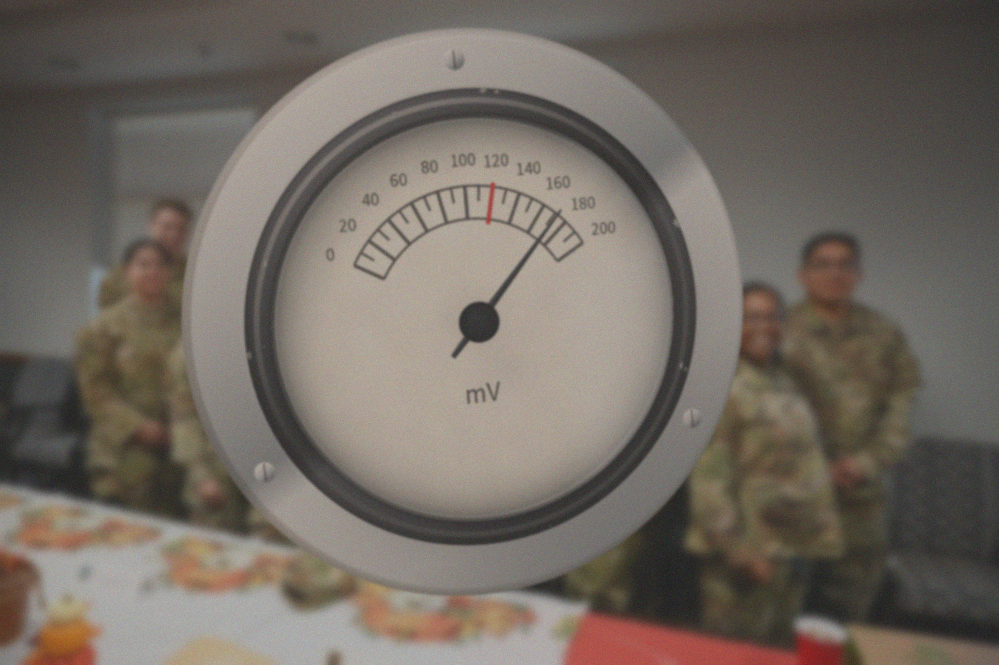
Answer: 170 mV
